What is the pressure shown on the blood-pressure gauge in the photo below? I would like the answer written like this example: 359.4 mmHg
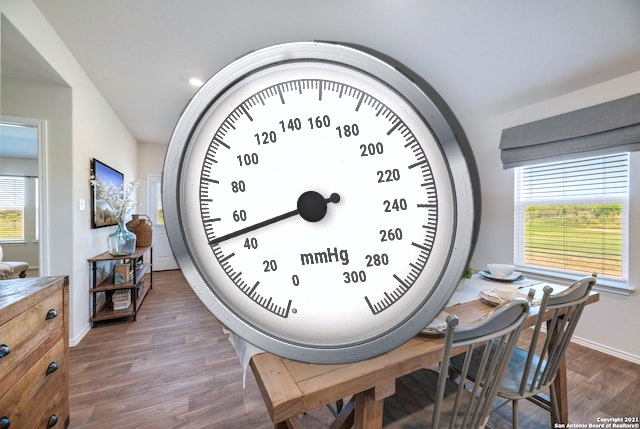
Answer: 50 mmHg
